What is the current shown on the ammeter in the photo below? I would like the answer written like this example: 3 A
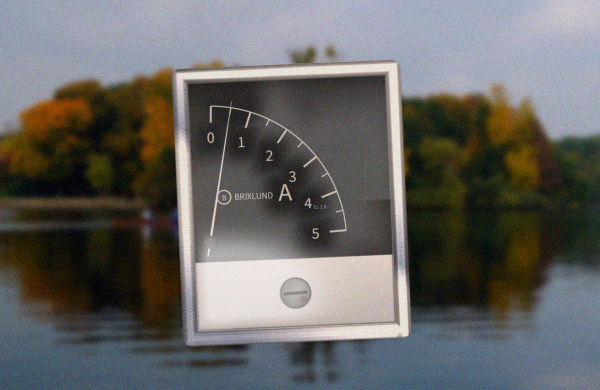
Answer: 0.5 A
